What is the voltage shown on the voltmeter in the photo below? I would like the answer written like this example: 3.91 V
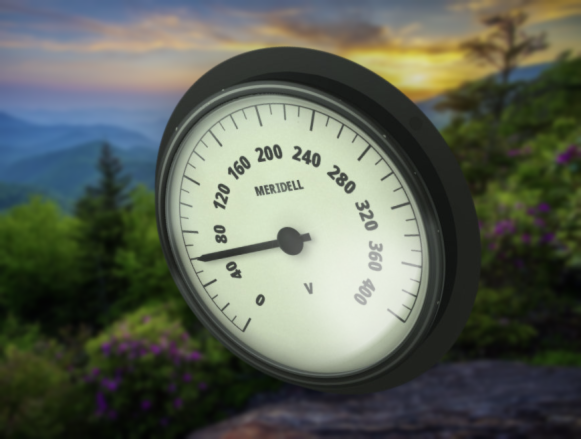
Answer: 60 V
